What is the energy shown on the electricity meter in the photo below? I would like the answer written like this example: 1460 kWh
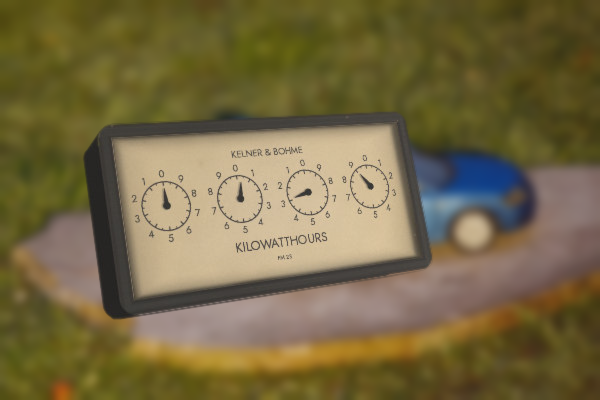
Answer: 29 kWh
